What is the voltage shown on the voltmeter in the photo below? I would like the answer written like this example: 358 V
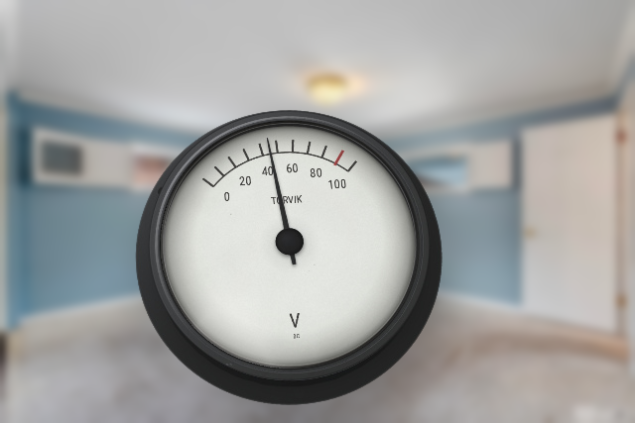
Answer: 45 V
